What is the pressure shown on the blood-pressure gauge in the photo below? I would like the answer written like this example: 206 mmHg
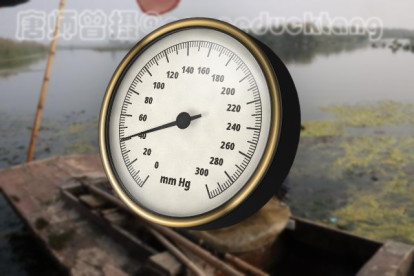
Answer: 40 mmHg
